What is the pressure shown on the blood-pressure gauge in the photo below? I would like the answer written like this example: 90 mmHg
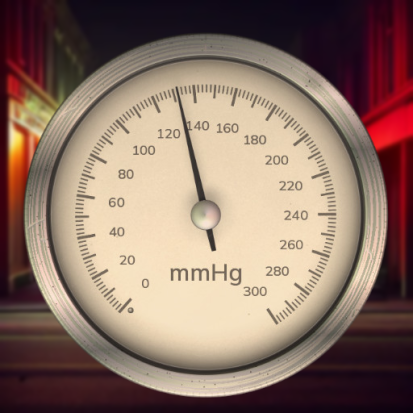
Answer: 132 mmHg
